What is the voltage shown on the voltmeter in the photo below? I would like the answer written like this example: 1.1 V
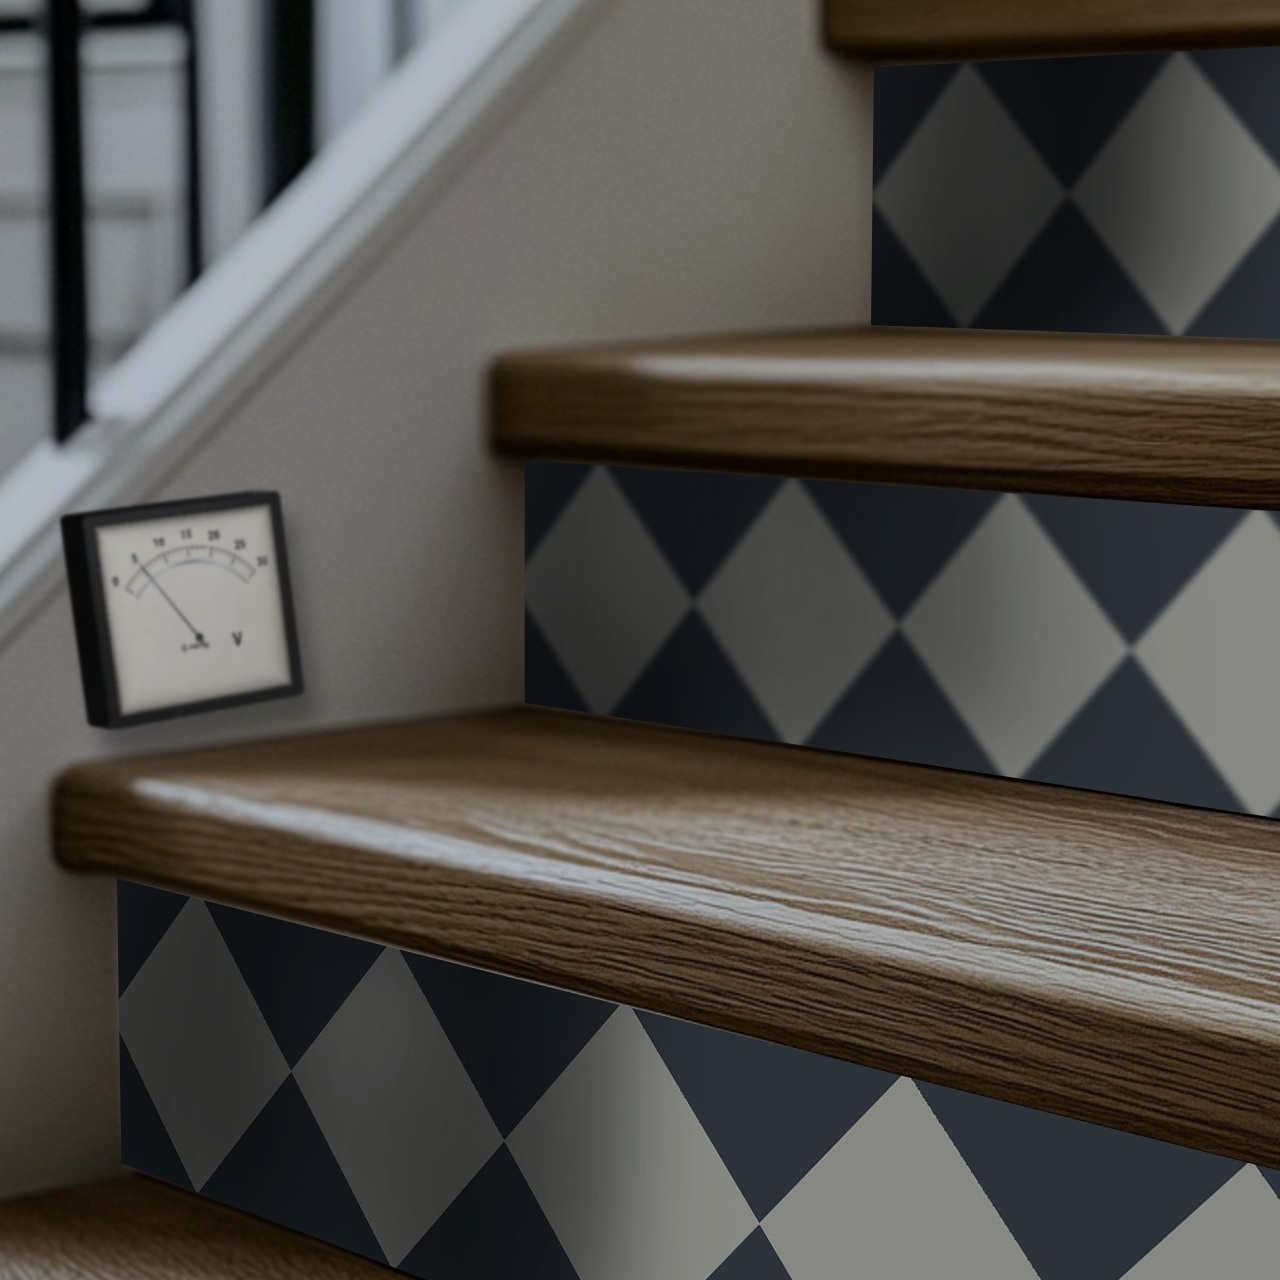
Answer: 5 V
